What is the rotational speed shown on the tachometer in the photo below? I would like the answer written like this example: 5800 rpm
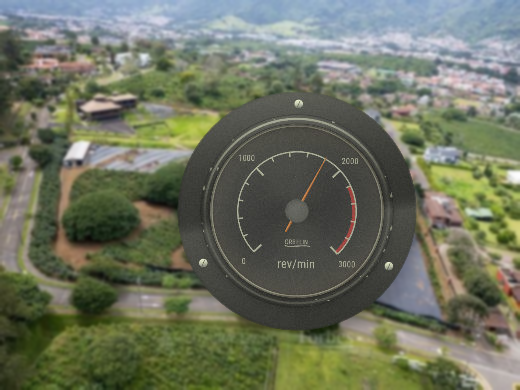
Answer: 1800 rpm
